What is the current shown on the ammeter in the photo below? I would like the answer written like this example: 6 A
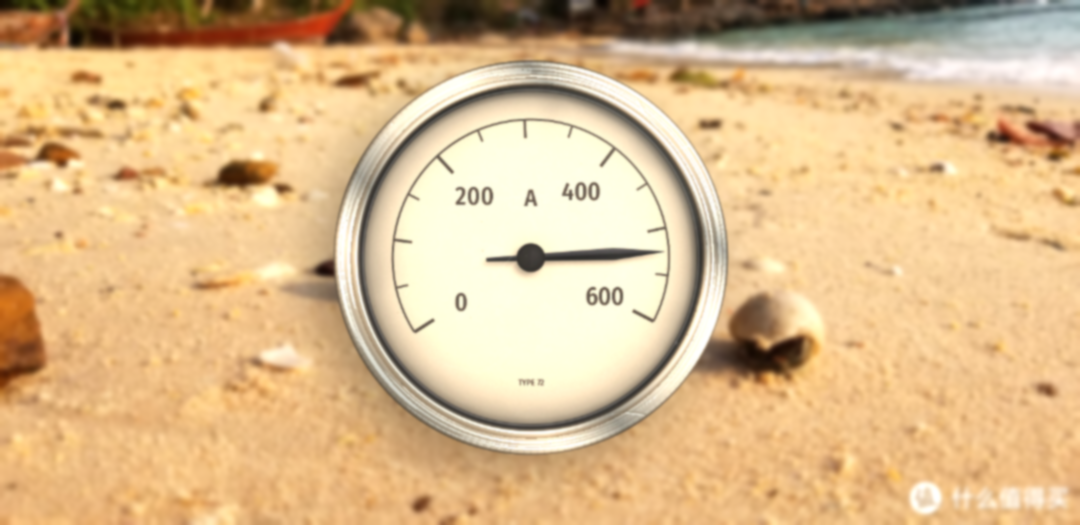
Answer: 525 A
